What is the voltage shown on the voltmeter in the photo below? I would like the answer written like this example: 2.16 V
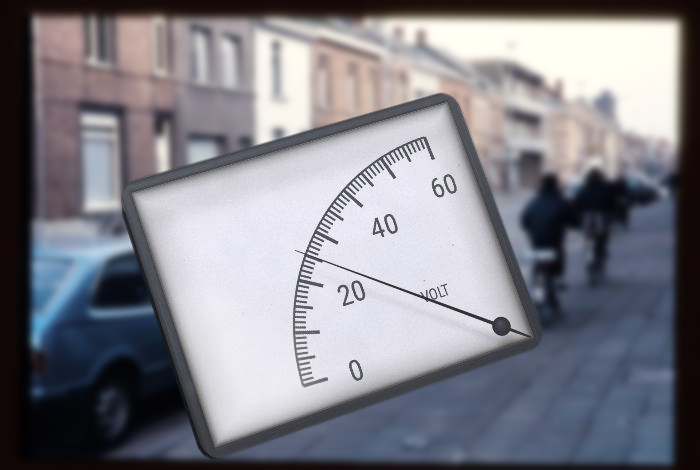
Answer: 25 V
